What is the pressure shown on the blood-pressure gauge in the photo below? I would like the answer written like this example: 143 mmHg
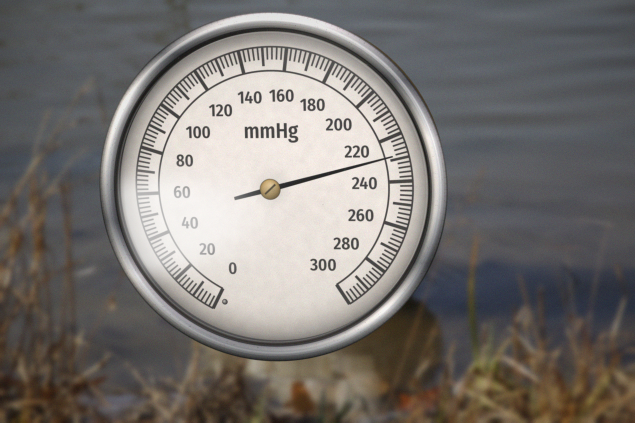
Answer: 228 mmHg
